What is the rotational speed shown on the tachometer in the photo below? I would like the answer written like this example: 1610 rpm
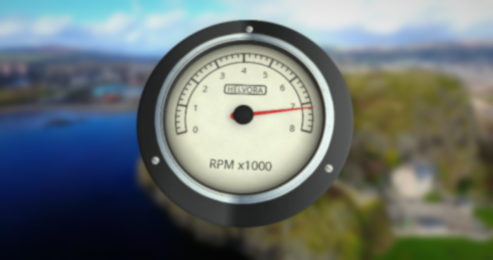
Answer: 7200 rpm
